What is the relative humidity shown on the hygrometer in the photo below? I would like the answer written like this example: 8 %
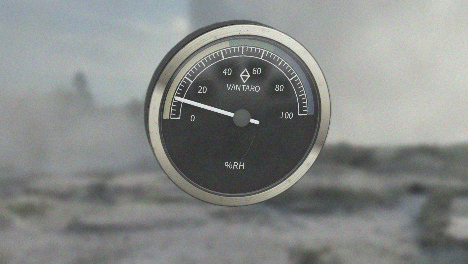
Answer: 10 %
